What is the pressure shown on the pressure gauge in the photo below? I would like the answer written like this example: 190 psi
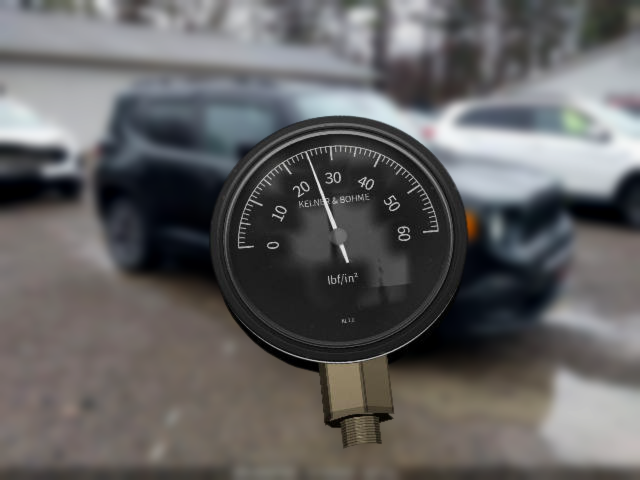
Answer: 25 psi
